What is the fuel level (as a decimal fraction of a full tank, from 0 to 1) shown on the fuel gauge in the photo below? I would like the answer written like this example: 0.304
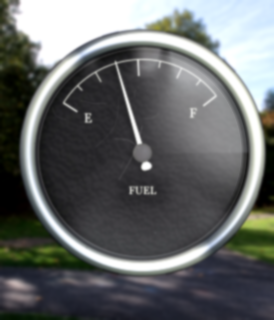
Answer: 0.375
